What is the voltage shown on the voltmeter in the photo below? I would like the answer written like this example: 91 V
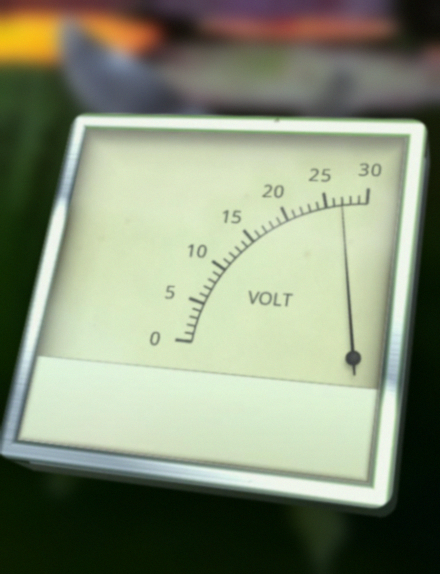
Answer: 27 V
